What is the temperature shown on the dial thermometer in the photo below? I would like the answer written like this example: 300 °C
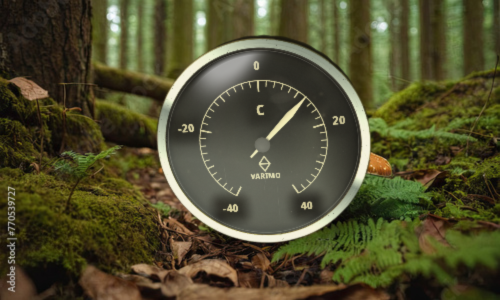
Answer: 12 °C
